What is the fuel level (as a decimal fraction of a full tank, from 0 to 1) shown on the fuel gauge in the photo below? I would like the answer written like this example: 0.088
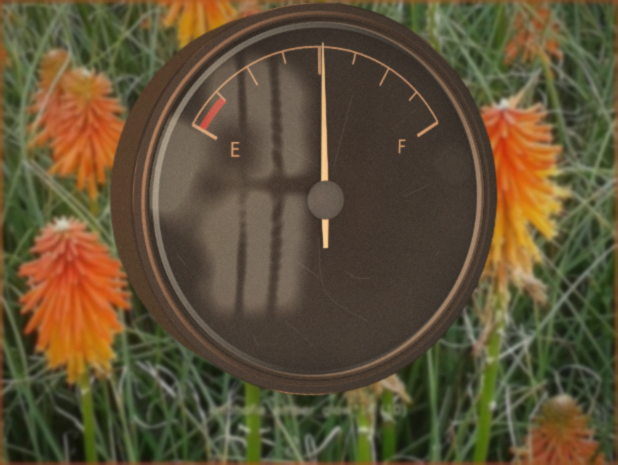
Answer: 0.5
